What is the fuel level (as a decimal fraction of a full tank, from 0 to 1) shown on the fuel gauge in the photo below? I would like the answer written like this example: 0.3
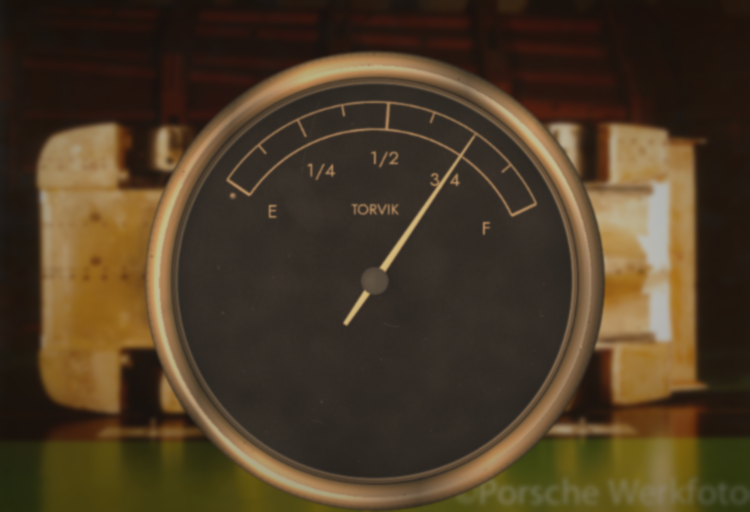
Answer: 0.75
